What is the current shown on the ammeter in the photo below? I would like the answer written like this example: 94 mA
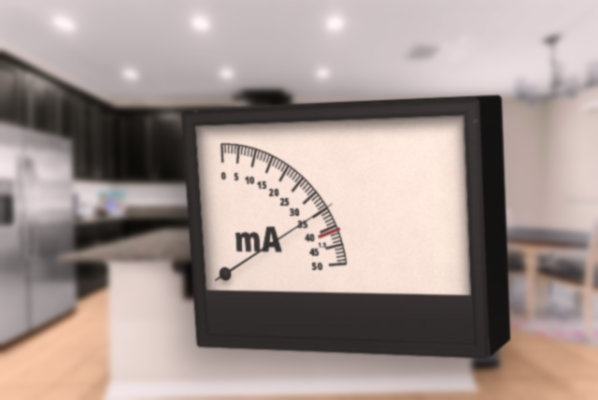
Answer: 35 mA
